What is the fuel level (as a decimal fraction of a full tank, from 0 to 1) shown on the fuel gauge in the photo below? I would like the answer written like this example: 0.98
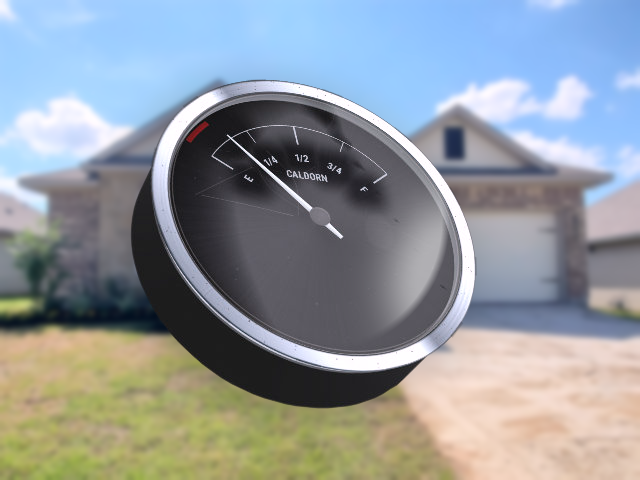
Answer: 0.125
